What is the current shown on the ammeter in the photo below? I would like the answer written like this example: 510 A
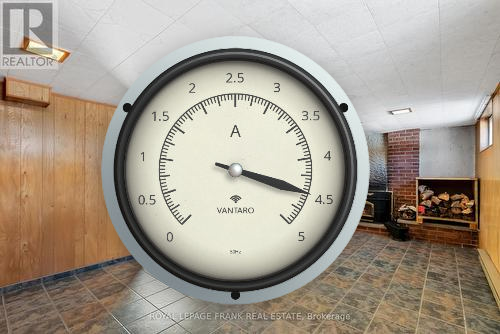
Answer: 4.5 A
